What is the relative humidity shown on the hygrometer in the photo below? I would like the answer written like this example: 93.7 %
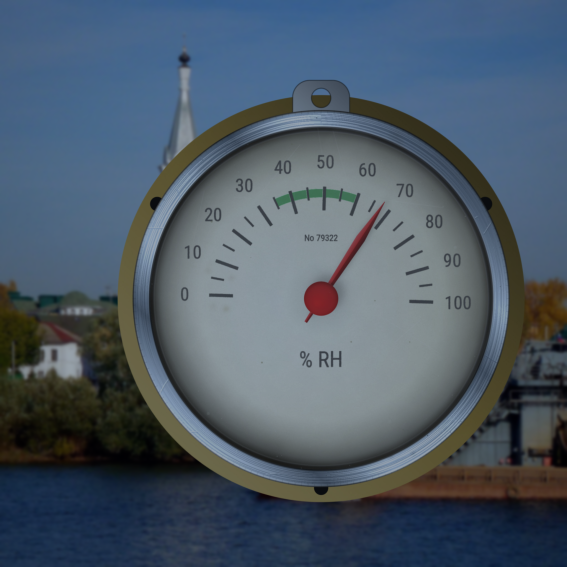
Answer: 67.5 %
